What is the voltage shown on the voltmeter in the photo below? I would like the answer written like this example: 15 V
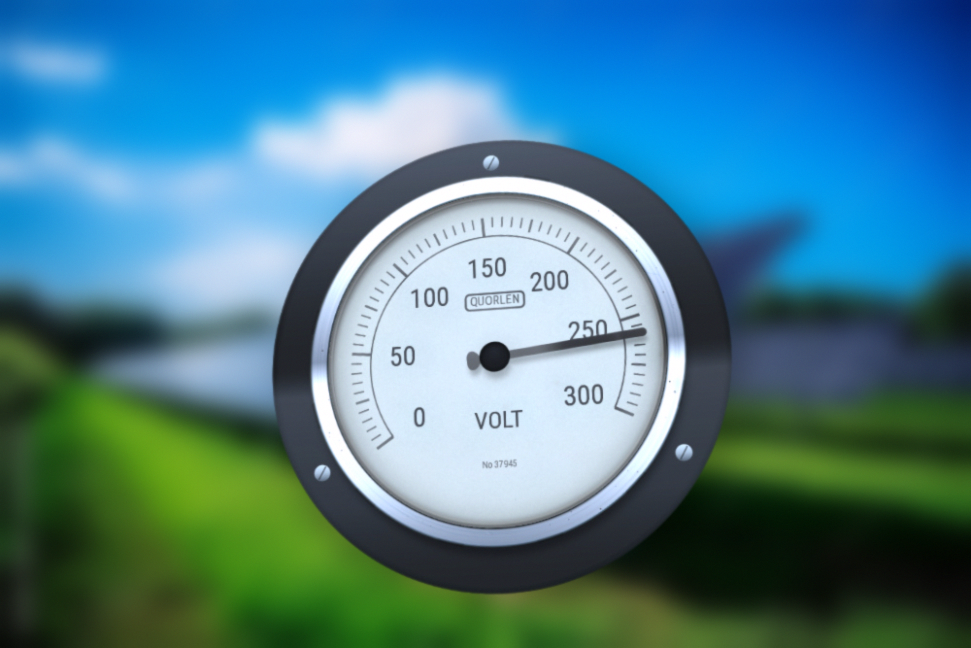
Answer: 260 V
